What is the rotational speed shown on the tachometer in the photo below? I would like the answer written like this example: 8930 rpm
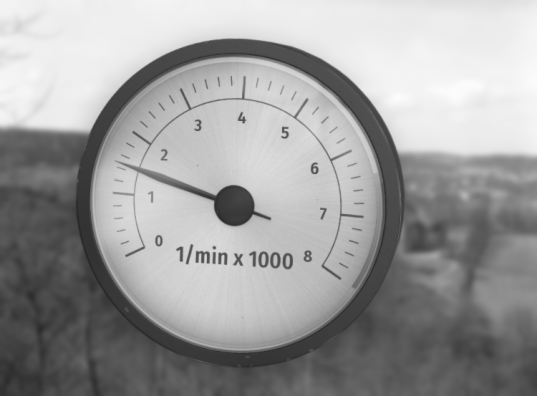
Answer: 1500 rpm
